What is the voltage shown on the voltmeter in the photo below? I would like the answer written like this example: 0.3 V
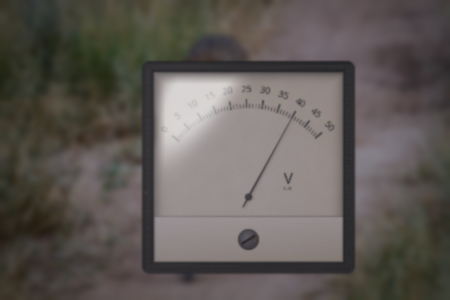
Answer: 40 V
